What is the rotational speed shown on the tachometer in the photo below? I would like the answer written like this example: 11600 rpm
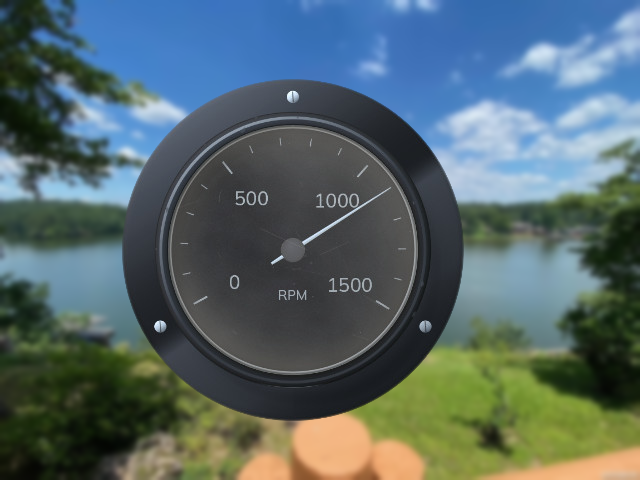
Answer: 1100 rpm
